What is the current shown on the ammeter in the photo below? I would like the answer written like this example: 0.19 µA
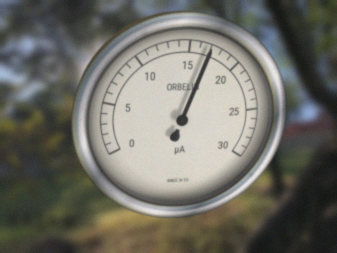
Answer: 17 µA
